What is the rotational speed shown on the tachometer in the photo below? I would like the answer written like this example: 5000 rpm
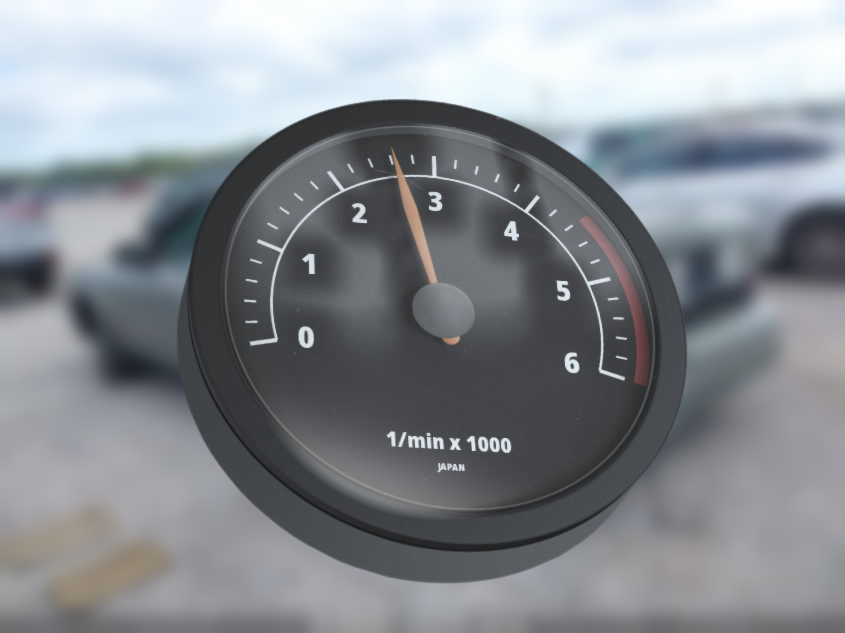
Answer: 2600 rpm
